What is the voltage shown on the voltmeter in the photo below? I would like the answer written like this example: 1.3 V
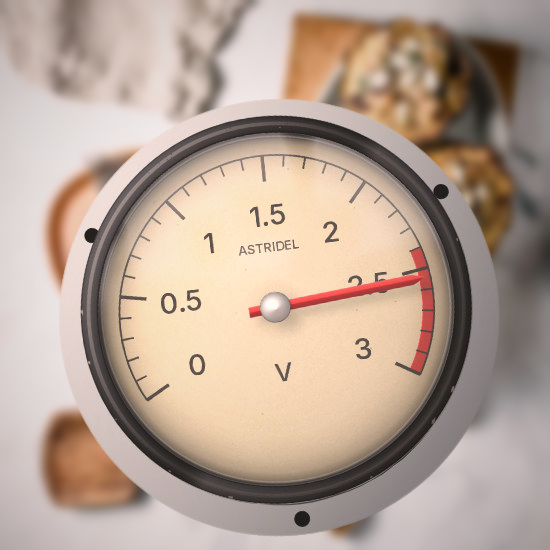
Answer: 2.55 V
